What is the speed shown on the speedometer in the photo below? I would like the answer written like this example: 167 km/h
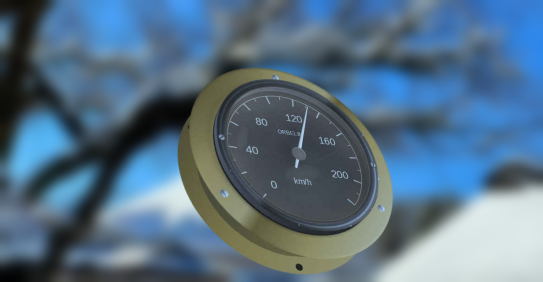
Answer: 130 km/h
